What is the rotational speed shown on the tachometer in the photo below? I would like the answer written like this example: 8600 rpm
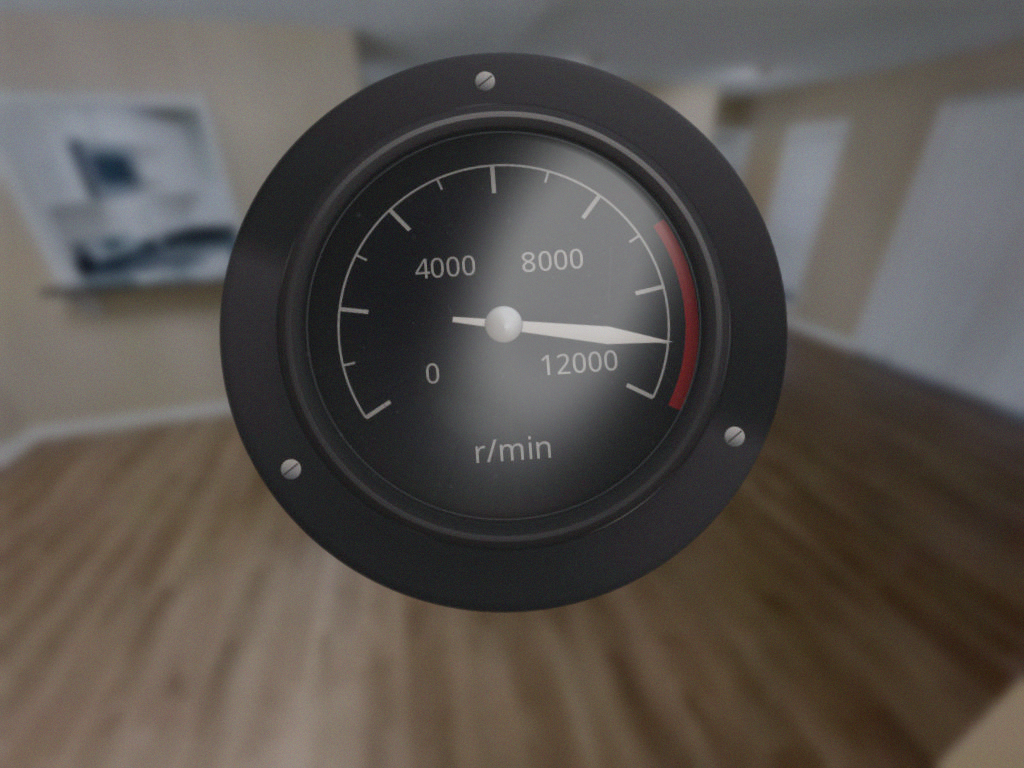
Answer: 11000 rpm
